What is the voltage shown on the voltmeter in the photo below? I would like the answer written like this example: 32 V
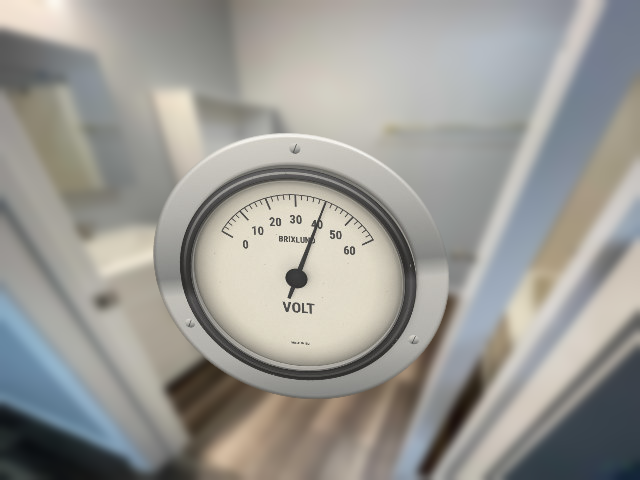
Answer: 40 V
